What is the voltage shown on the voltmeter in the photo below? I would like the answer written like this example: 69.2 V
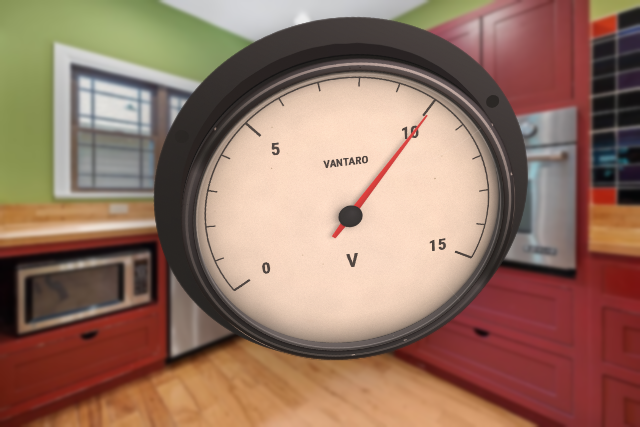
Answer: 10 V
